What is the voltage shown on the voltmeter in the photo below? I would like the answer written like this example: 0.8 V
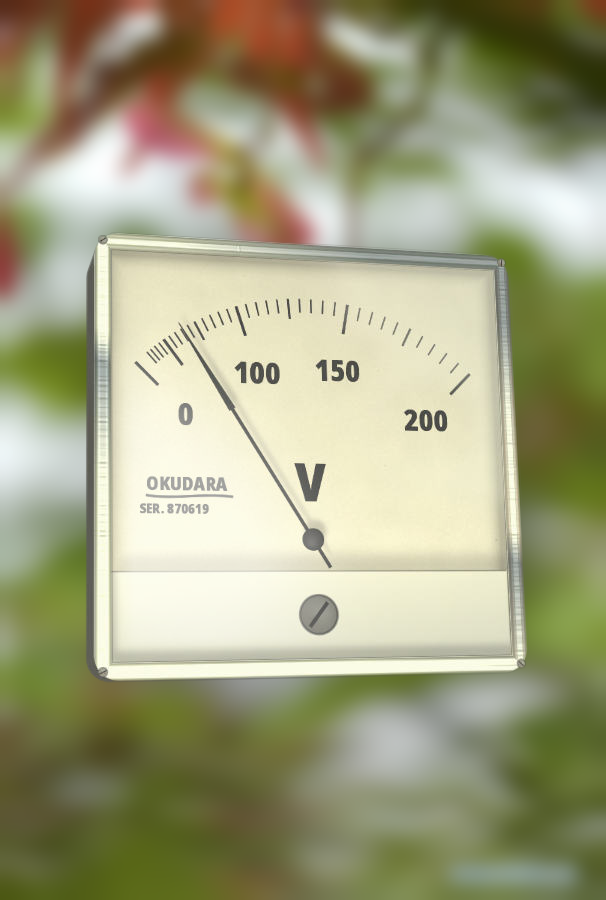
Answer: 65 V
